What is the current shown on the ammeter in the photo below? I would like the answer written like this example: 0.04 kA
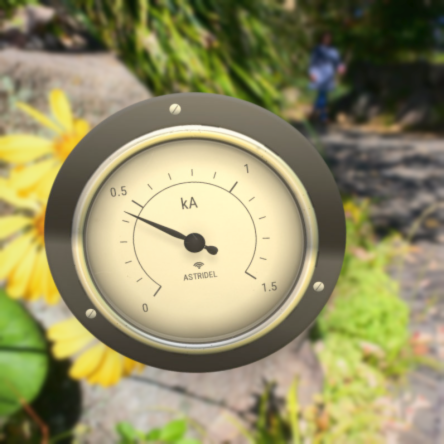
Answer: 0.45 kA
